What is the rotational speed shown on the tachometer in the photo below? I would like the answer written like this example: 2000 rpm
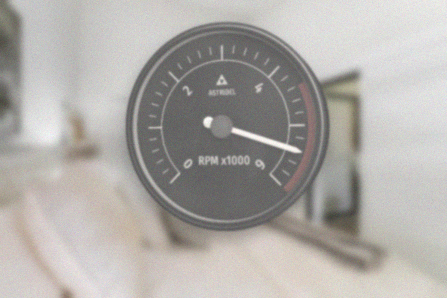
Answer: 5400 rpm
